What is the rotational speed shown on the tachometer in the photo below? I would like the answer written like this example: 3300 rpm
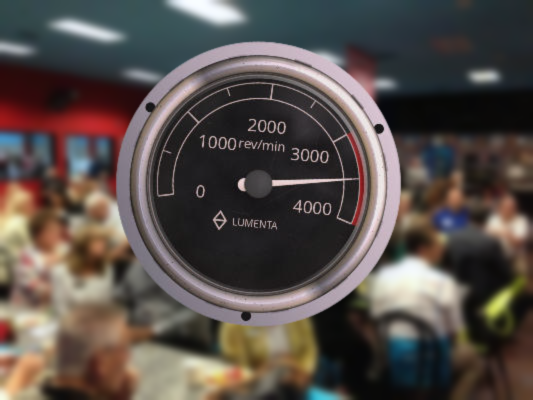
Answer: 3500 rpm
